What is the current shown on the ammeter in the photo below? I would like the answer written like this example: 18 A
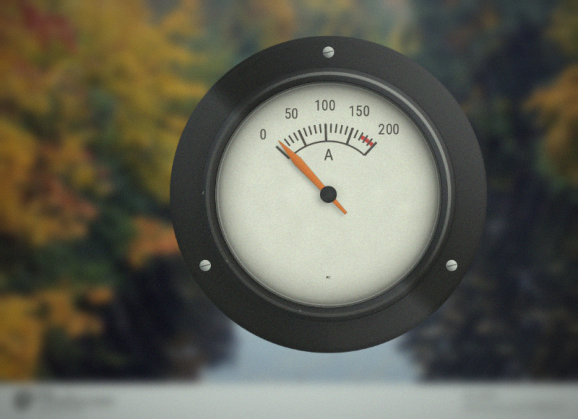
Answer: 10 A
